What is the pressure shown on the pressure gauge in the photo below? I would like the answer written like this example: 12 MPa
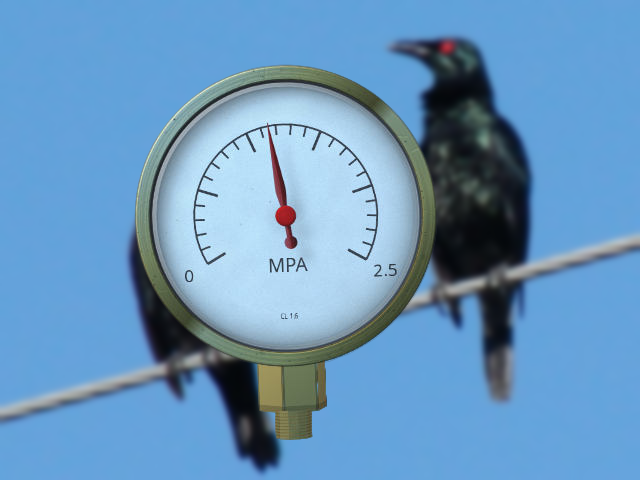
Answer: 1.15 MPa
